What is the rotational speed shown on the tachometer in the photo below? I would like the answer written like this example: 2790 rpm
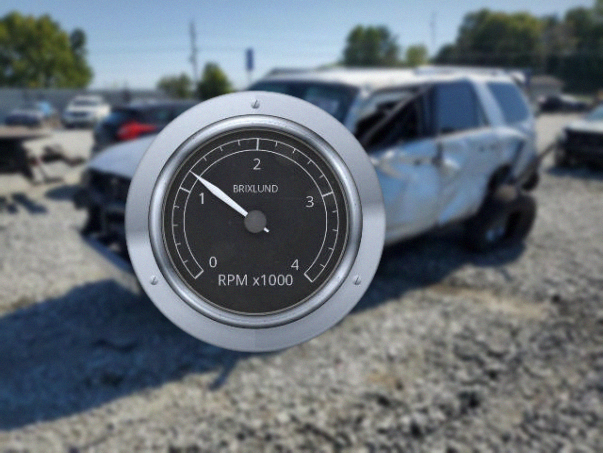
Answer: 1200 rpm
